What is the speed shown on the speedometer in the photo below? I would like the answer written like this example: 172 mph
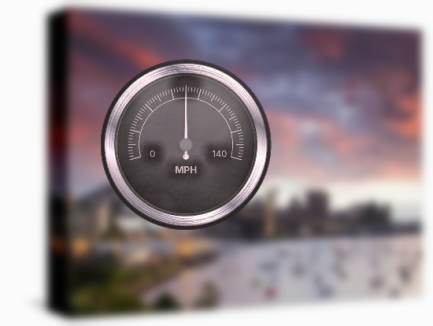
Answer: 70 mph
